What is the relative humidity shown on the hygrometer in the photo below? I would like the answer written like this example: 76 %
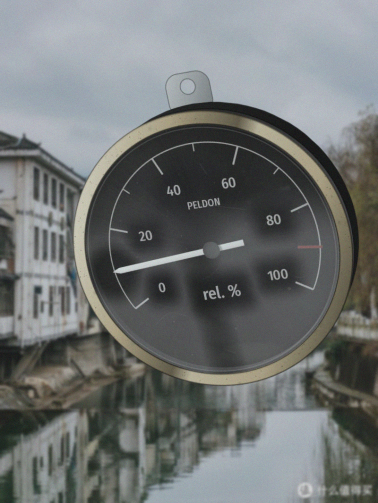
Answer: 10 %
